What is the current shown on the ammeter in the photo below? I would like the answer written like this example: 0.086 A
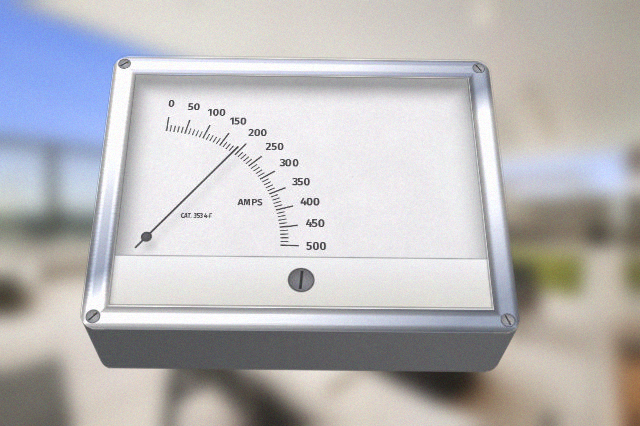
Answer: 200 A
